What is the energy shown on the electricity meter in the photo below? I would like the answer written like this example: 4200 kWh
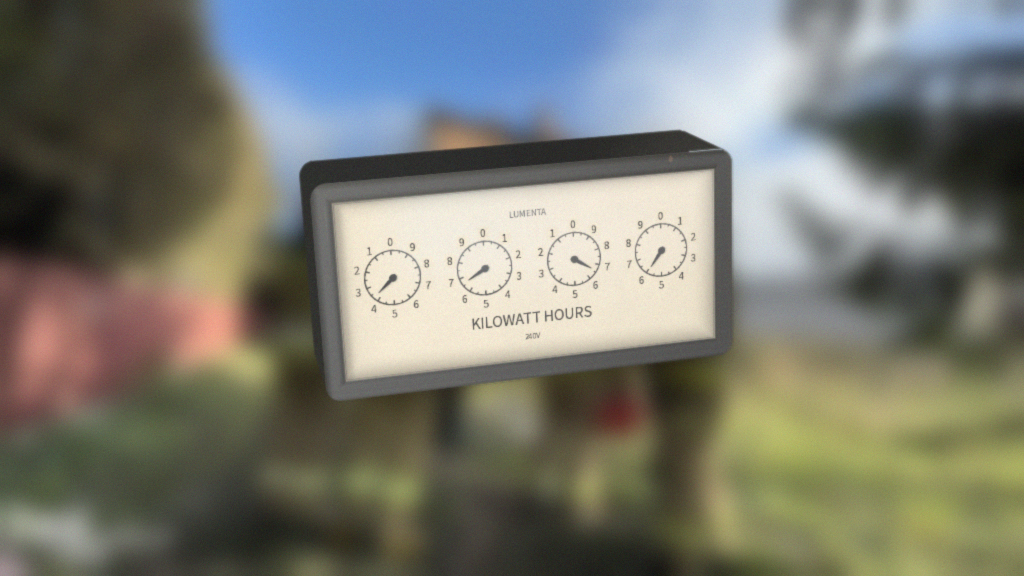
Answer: 3666 kWh
